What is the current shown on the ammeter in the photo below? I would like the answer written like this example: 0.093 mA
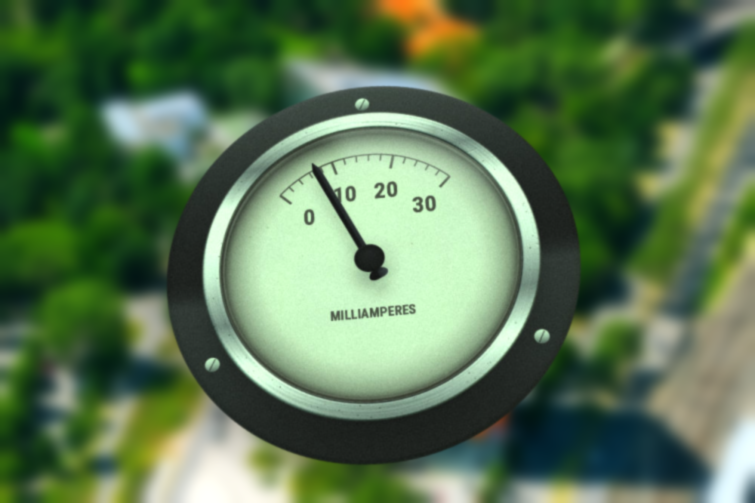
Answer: 7 mA
